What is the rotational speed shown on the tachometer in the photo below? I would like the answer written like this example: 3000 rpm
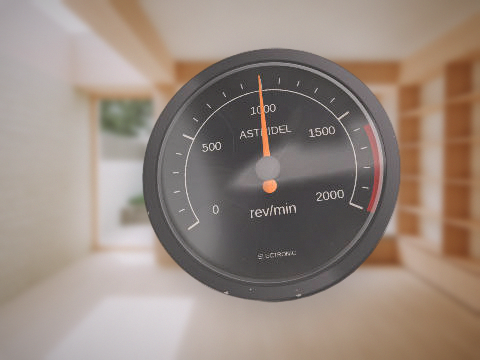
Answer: 1000 rpm
